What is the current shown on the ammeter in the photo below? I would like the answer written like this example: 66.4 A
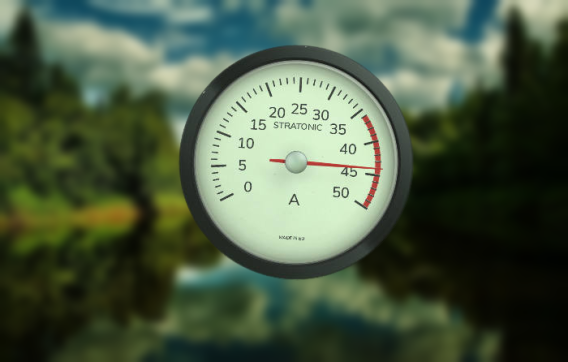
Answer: 44 A
